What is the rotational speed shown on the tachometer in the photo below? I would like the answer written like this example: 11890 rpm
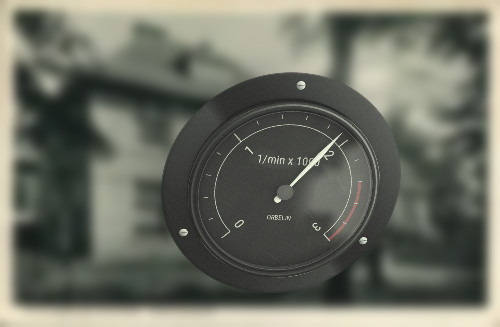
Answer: 1900 rpm
